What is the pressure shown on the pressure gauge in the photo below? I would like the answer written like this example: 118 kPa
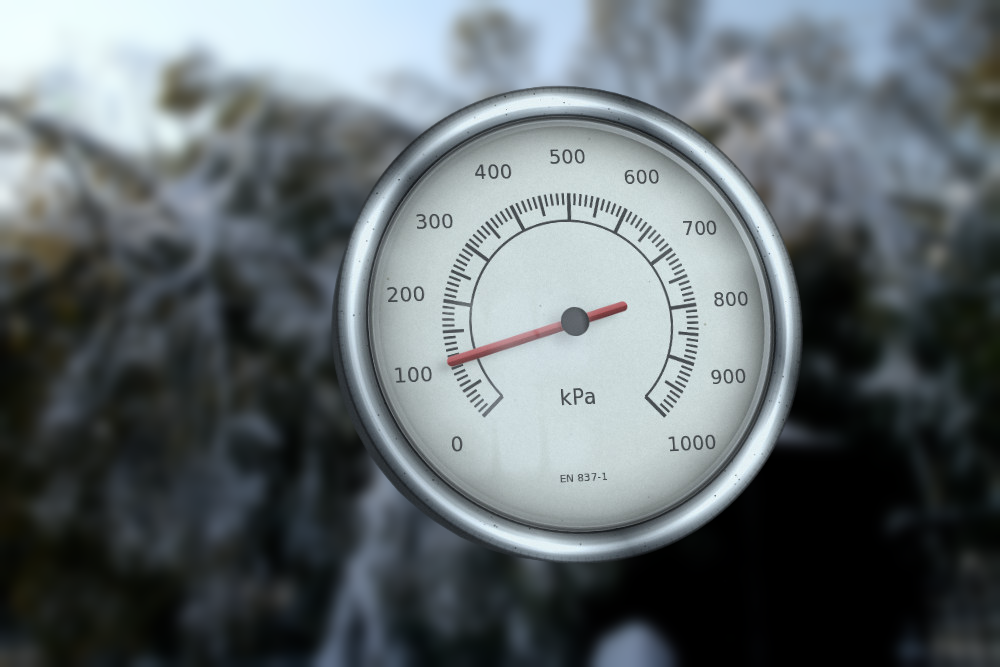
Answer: 100 kPa
